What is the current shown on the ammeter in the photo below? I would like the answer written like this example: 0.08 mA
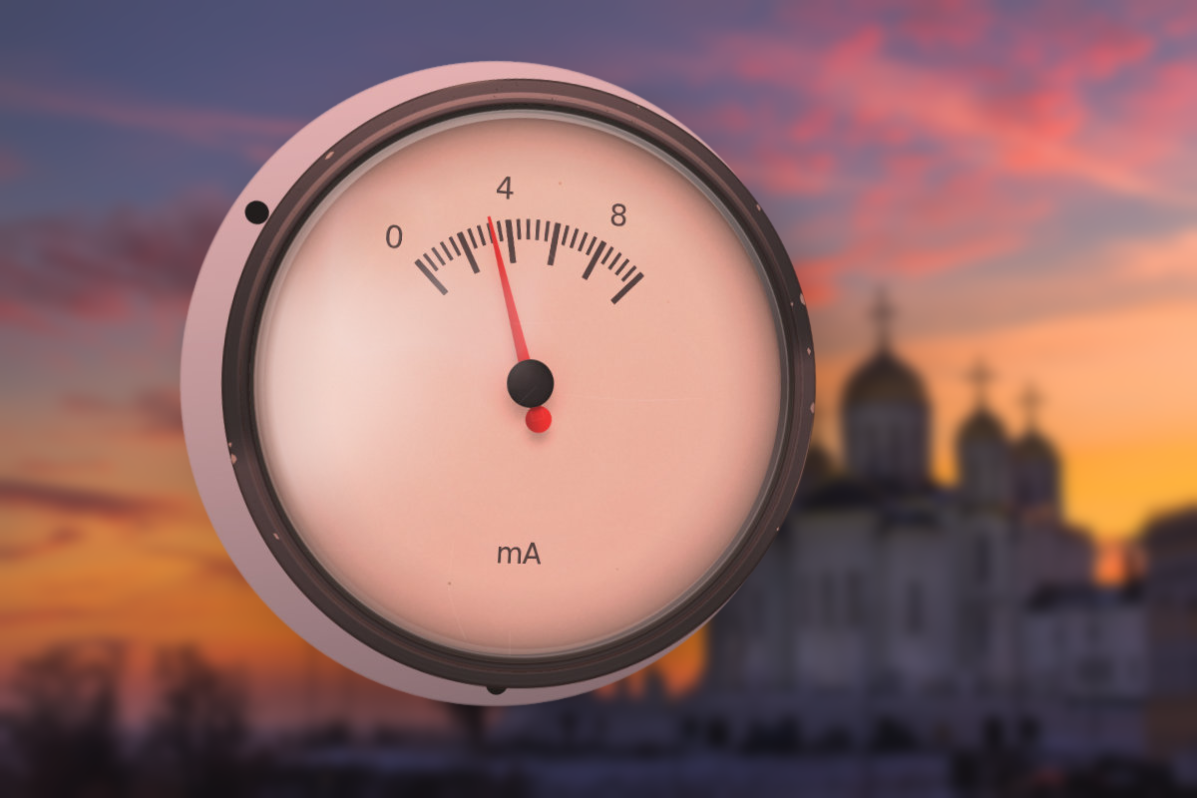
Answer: 3.2 mA
